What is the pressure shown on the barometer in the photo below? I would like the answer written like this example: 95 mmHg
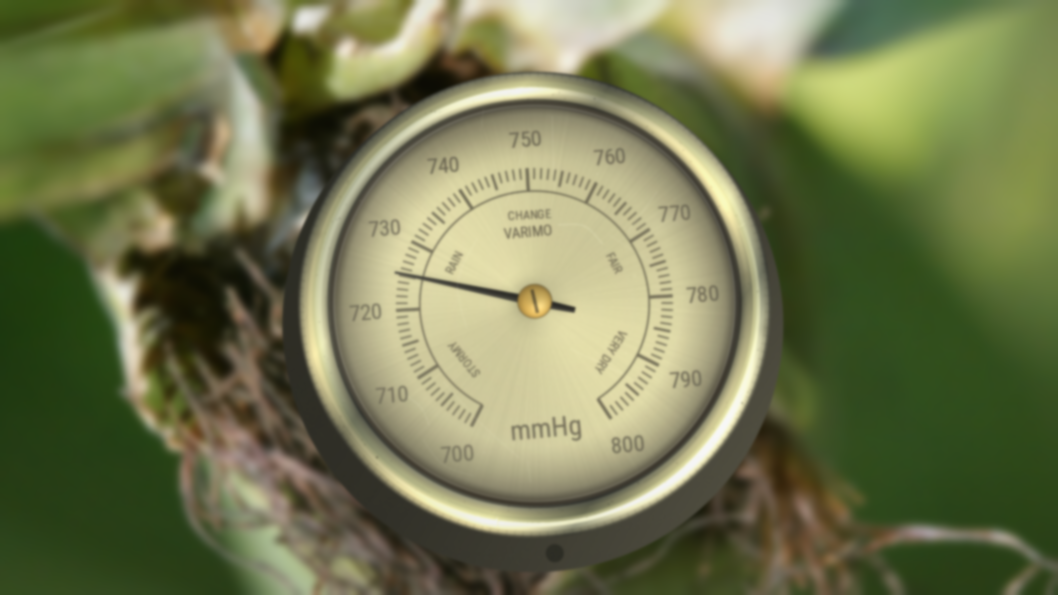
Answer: 725 mmHg
